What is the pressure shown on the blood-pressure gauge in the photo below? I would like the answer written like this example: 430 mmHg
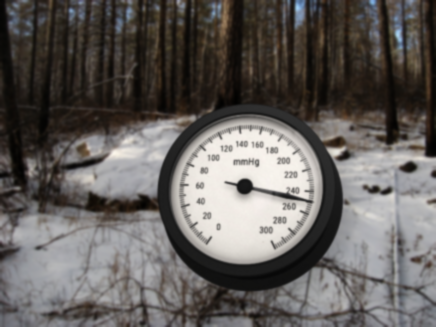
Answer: 250 mmHg
